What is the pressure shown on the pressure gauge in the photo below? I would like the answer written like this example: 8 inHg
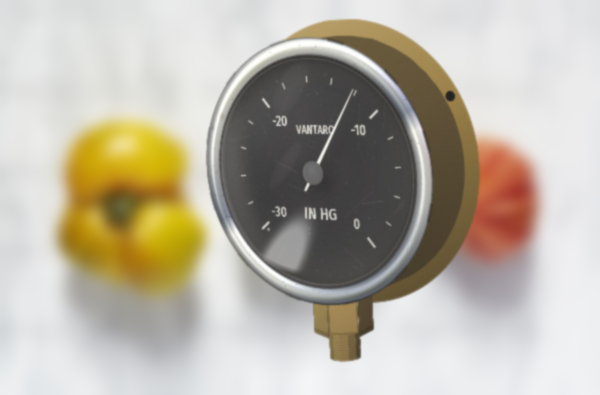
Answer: -12 inHg
